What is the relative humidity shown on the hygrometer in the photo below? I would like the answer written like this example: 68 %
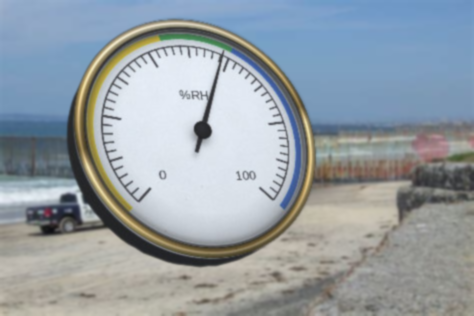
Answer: 58 %
